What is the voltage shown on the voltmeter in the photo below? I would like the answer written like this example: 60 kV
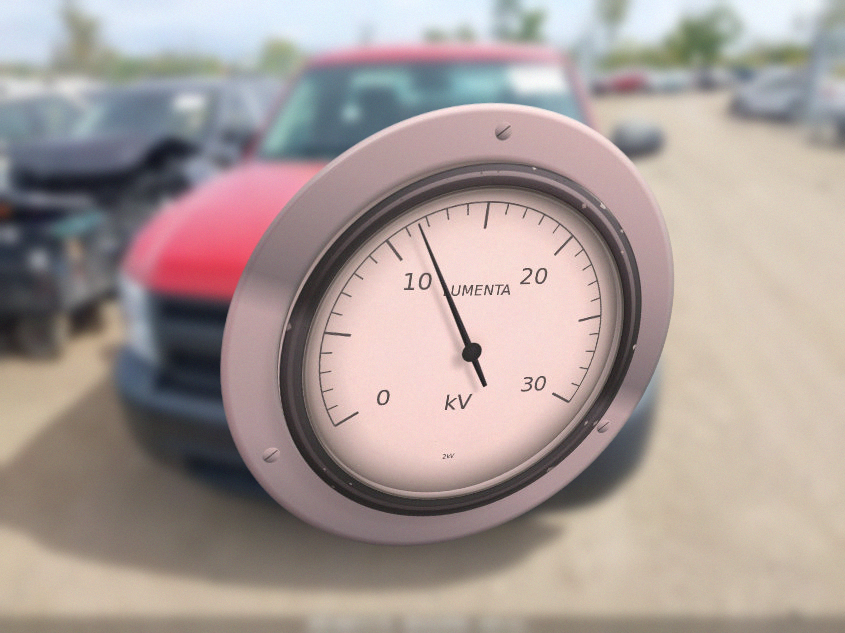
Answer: 11.5 kV
